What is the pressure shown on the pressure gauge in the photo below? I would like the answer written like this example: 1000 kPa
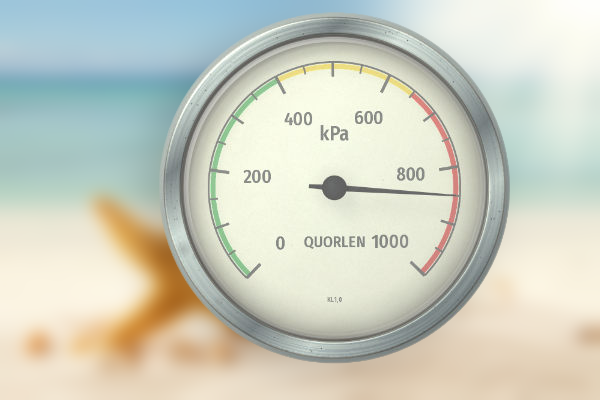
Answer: 850 kPa
